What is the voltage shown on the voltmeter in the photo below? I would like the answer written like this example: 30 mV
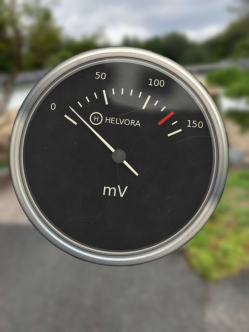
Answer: 10 mV
